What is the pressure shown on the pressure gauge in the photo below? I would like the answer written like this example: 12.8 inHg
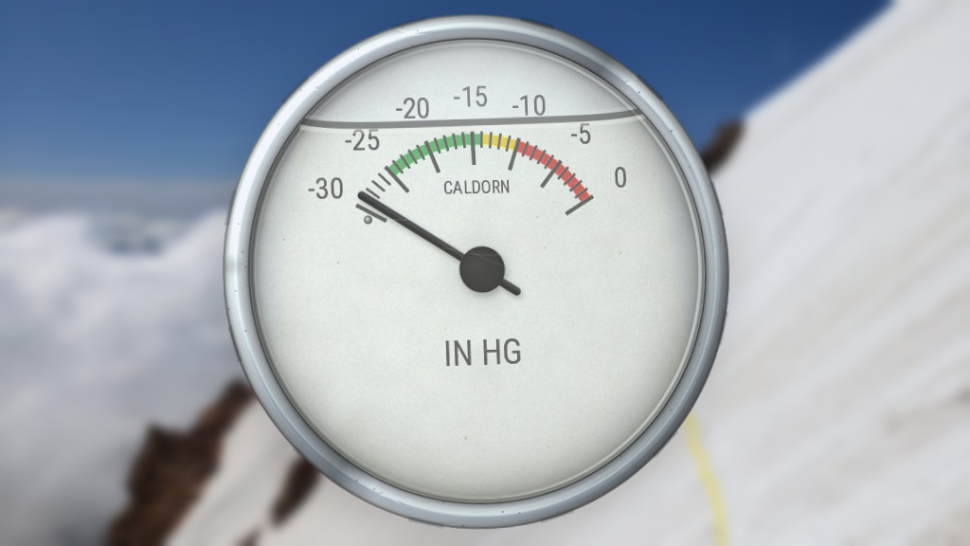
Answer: -29 inHg
